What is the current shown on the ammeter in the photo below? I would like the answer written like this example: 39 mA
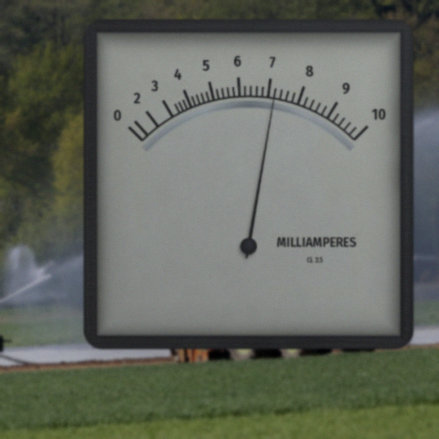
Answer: 7.2 mA
